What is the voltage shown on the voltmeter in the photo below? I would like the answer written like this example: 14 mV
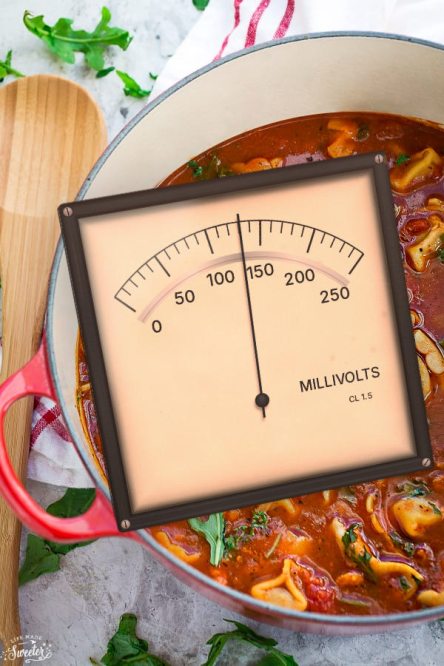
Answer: 130 mV
